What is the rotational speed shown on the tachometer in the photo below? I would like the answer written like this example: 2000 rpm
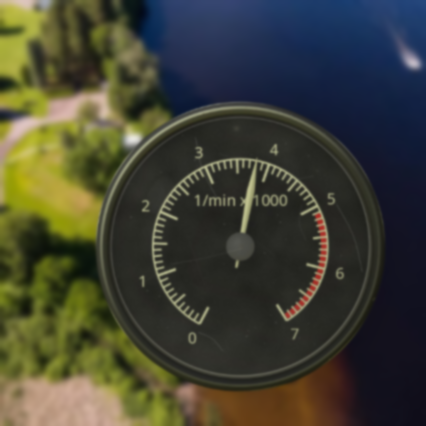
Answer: 3800 rpm
